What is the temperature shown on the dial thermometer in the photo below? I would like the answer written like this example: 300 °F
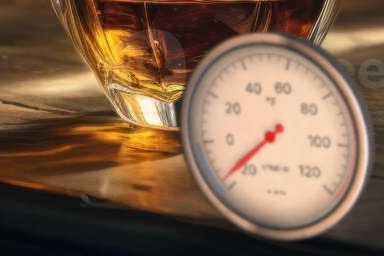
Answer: -16 °F
